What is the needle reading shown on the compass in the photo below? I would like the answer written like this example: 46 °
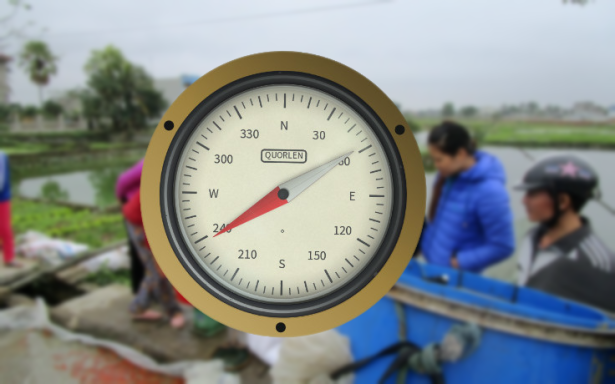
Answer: 237.5 °
